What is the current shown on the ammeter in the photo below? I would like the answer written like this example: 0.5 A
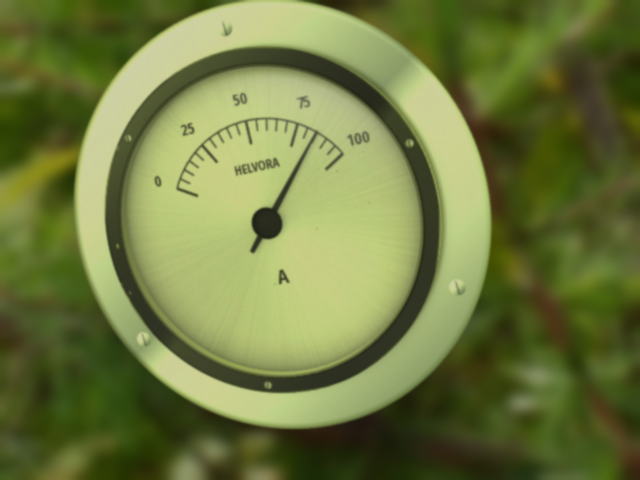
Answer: 85 A
